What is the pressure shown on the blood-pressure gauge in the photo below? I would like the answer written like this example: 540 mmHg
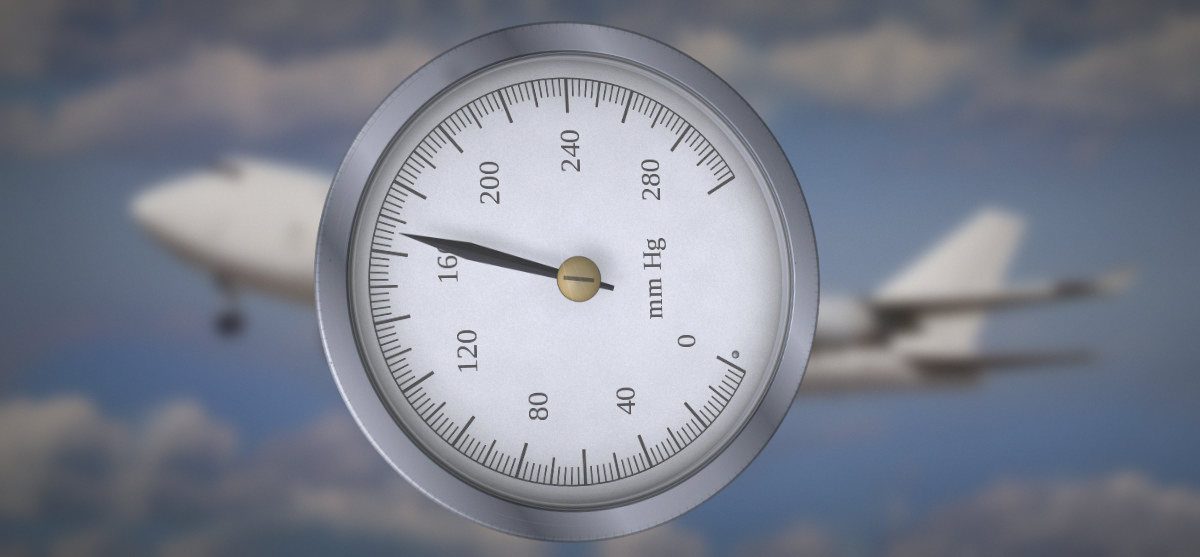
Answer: 166 mmHg
